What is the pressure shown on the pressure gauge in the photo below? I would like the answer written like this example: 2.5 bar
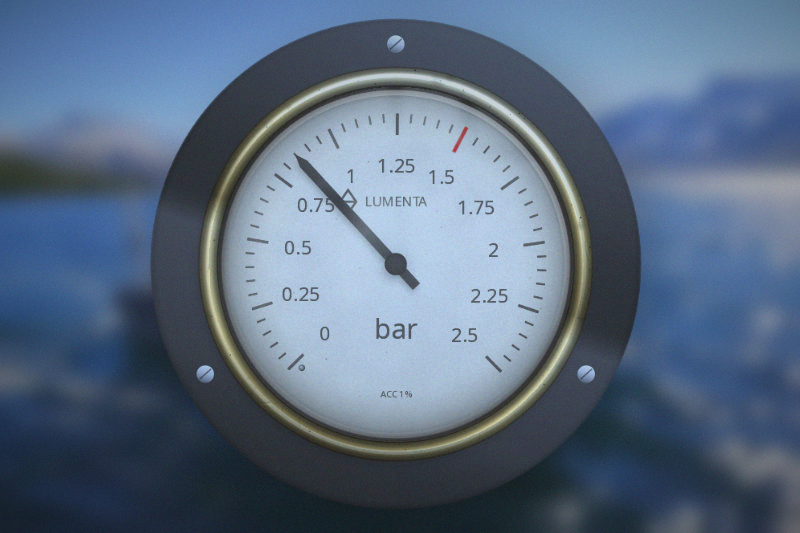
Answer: 0.85 bar
